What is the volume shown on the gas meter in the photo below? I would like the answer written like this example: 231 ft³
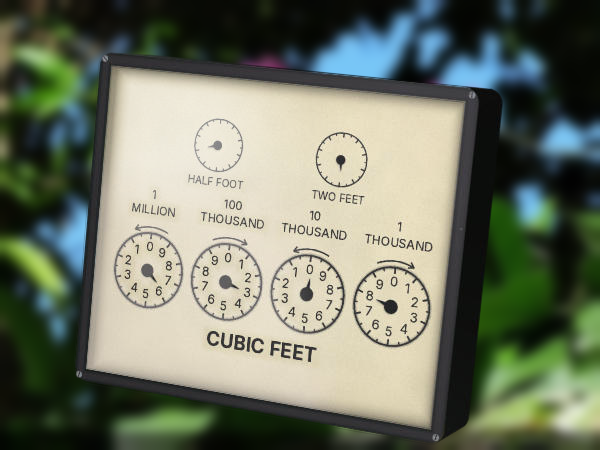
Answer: 629800 ft³
